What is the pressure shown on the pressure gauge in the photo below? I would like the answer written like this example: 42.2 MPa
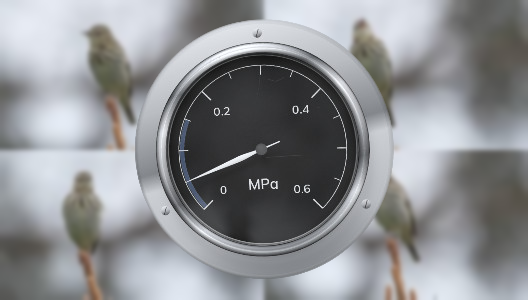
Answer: 0.05 MPa
